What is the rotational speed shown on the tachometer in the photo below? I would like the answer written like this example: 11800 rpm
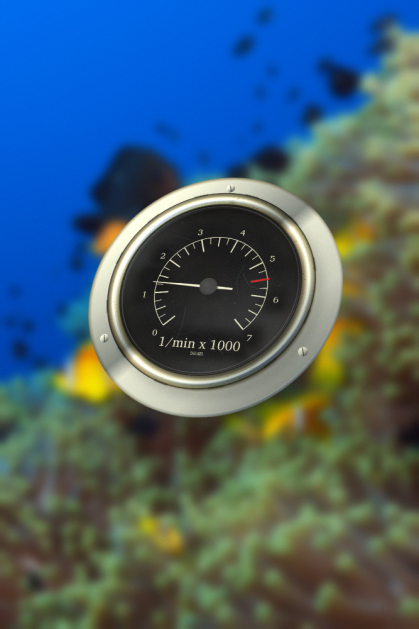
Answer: 1250 rpm
